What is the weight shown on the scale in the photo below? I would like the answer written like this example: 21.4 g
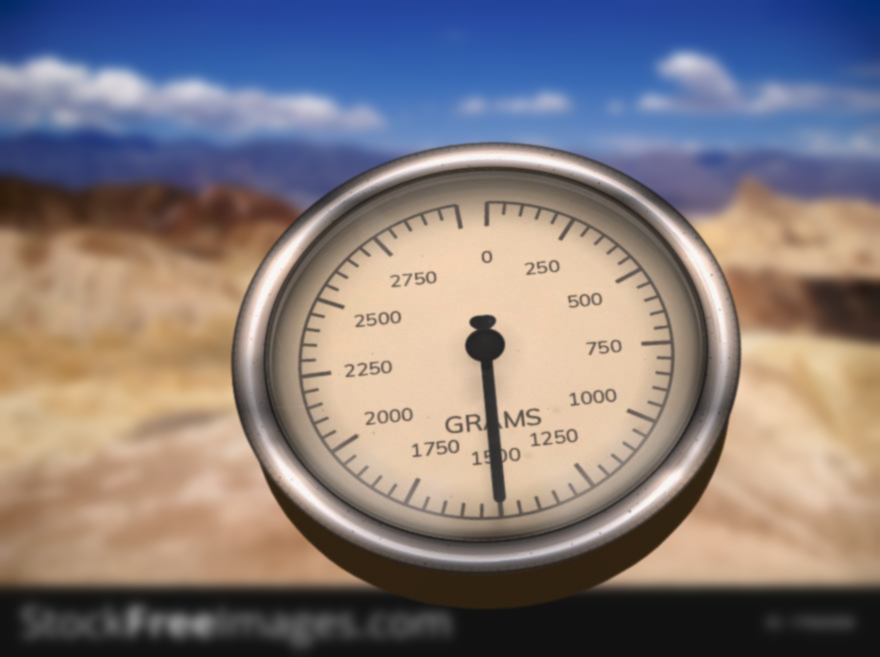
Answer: 1500 g
